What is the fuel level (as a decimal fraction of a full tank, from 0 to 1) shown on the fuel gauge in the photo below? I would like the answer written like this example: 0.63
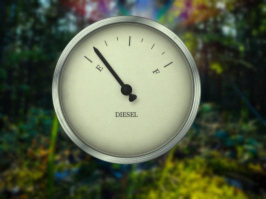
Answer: 0.125
